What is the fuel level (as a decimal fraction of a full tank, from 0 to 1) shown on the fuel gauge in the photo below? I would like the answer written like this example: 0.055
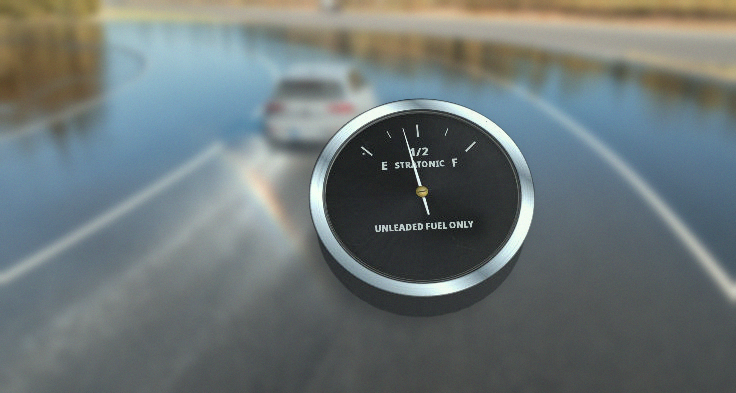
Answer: 0.375
